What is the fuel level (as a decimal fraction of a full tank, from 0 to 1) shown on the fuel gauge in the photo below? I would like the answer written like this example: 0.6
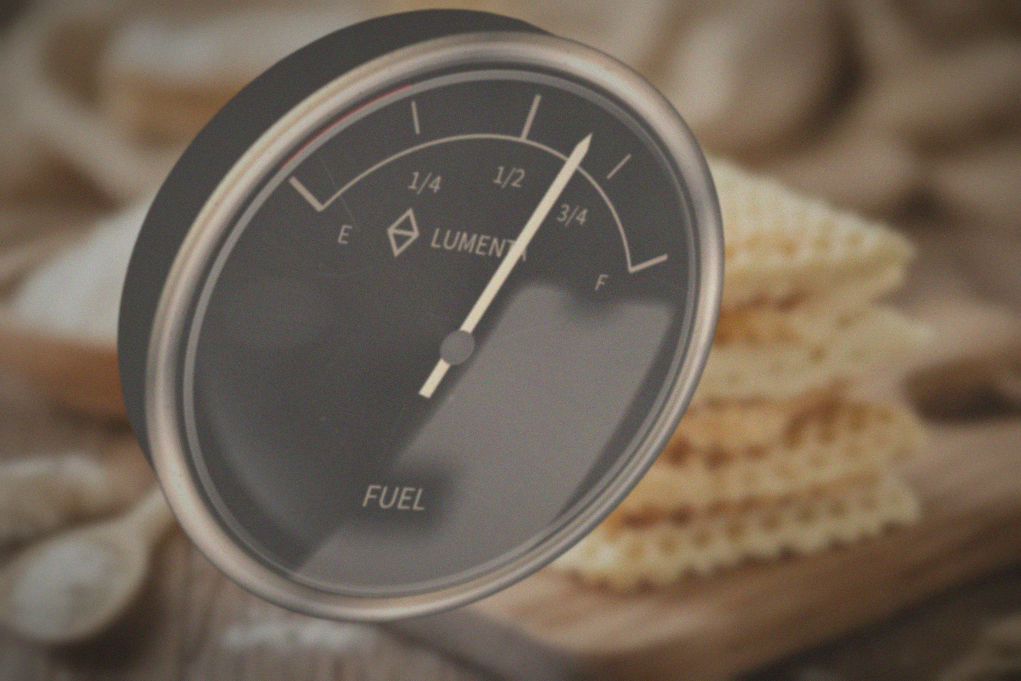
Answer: 0.625
